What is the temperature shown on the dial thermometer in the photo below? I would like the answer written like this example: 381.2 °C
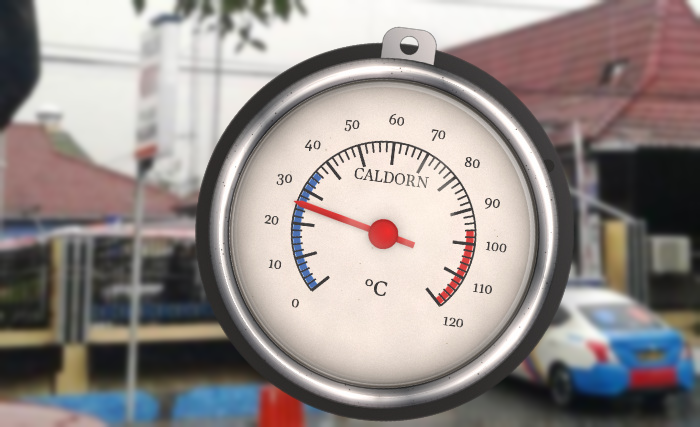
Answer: 26 °C
